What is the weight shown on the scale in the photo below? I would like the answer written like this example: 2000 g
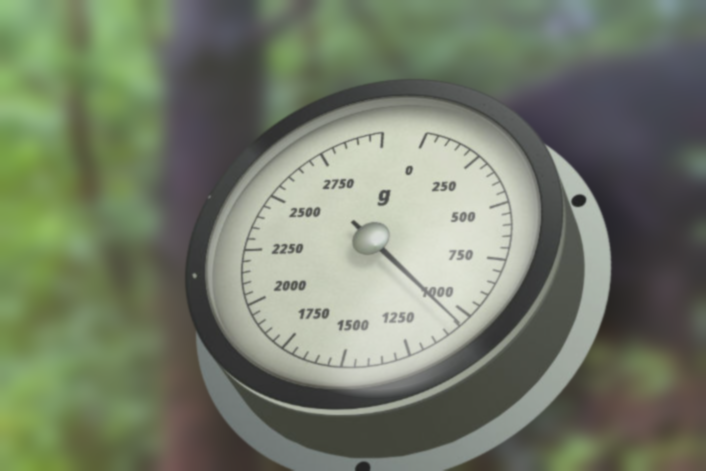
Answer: 1050 g
